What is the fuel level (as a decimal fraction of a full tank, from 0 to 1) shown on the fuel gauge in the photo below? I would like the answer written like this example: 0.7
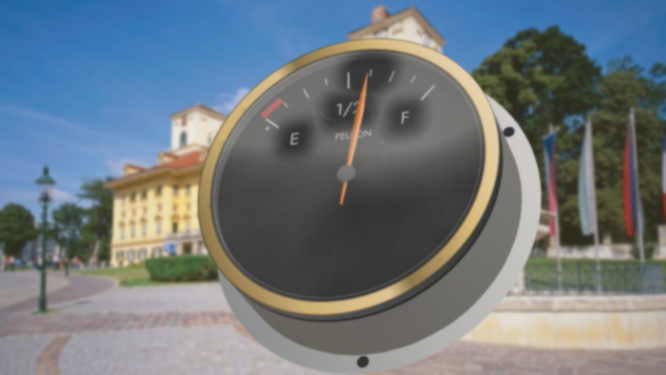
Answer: 0.625
